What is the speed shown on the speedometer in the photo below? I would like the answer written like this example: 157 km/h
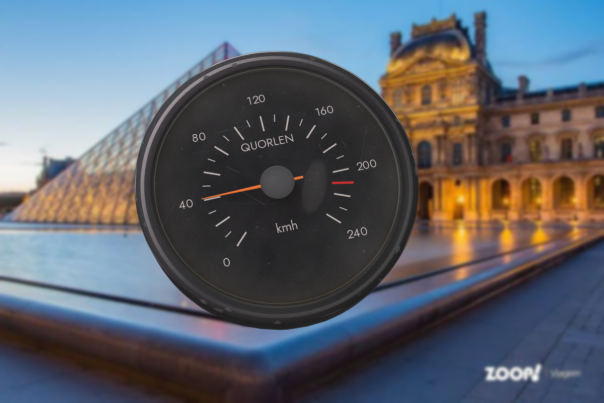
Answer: 40 km/h
